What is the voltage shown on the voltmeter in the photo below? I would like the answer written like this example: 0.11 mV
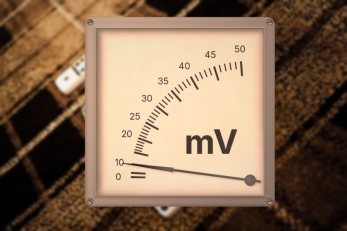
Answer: 10 mV
